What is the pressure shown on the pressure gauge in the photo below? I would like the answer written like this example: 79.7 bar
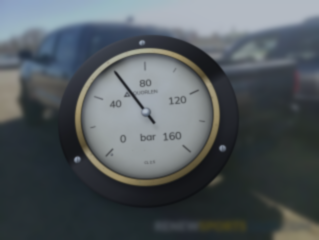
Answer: 60 bar
